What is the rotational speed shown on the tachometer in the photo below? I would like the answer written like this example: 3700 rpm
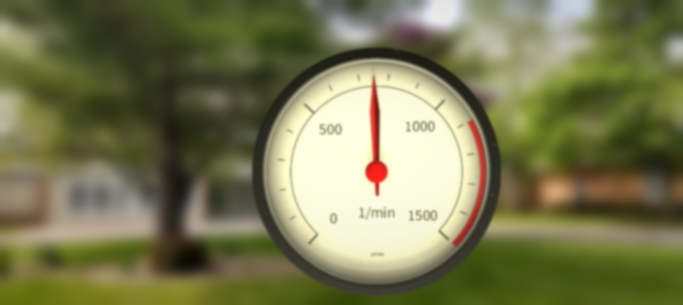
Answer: 750 rpm
